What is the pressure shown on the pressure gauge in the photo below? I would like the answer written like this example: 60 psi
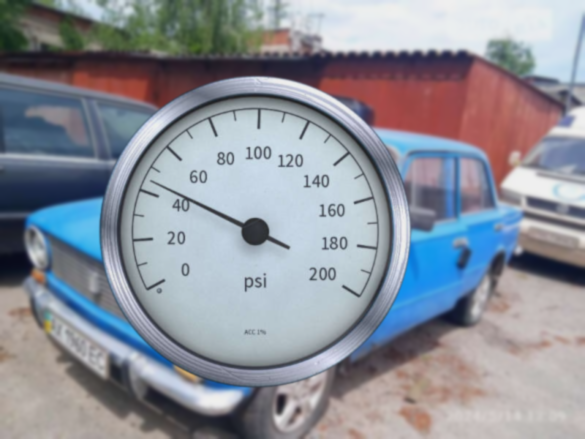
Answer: 45 psi
